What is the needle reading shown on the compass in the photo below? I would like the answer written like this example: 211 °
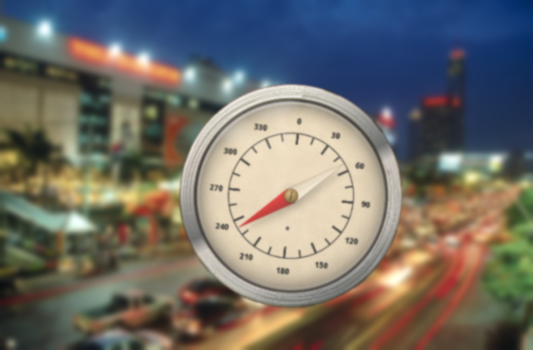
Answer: 232.5 °
